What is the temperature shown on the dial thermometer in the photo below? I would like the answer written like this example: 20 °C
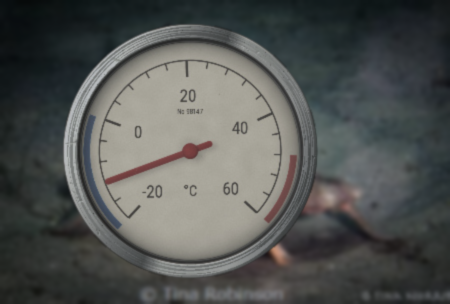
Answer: -12 °C
